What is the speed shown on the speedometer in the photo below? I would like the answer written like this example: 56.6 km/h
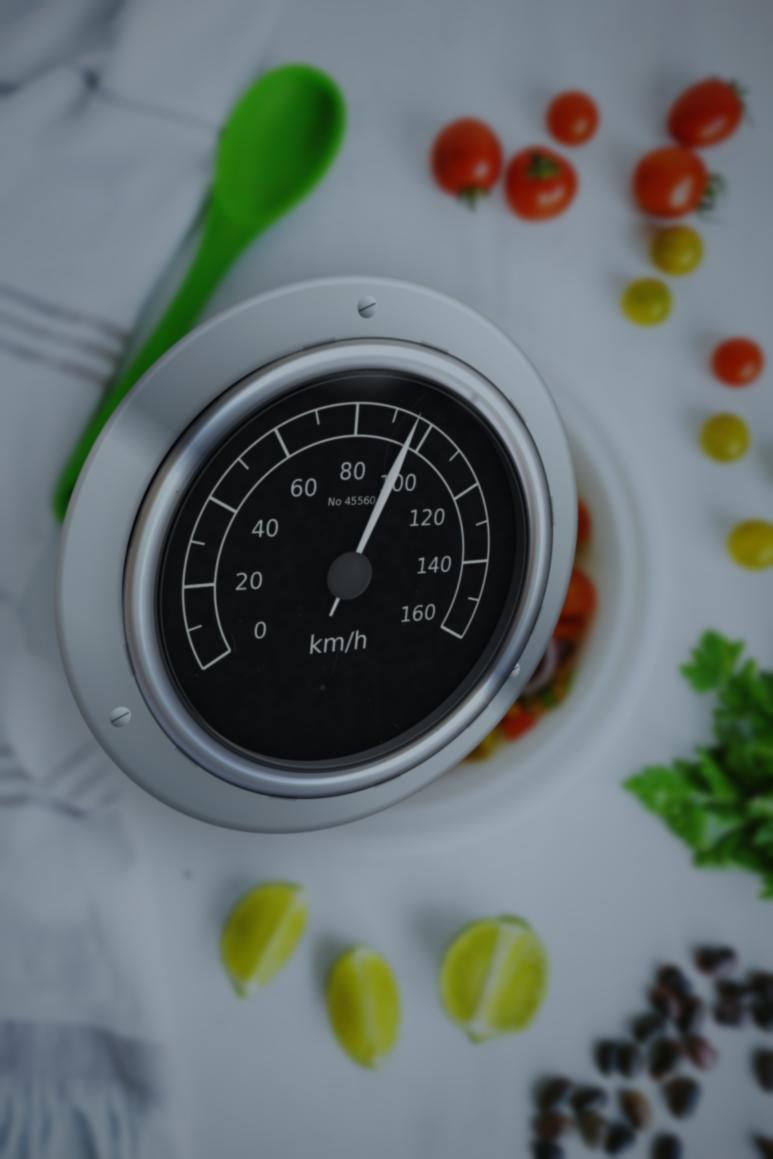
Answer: 95 km/h
